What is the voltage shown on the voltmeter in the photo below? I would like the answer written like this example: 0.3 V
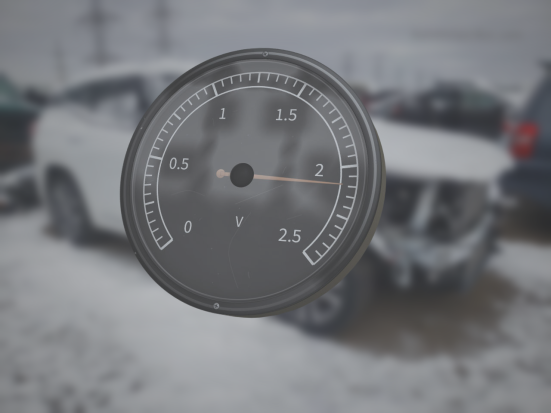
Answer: 2.1 V
